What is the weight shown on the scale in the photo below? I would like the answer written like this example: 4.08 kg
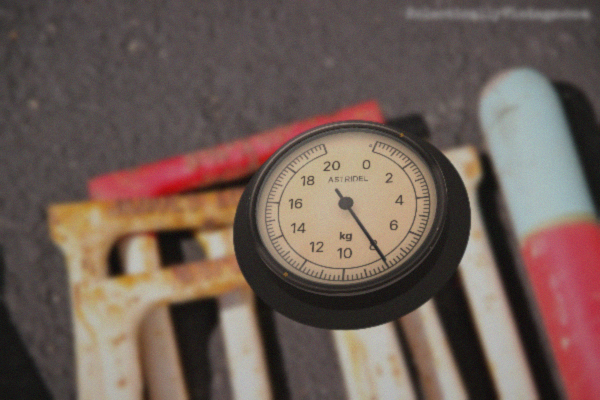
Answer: 8 kg
